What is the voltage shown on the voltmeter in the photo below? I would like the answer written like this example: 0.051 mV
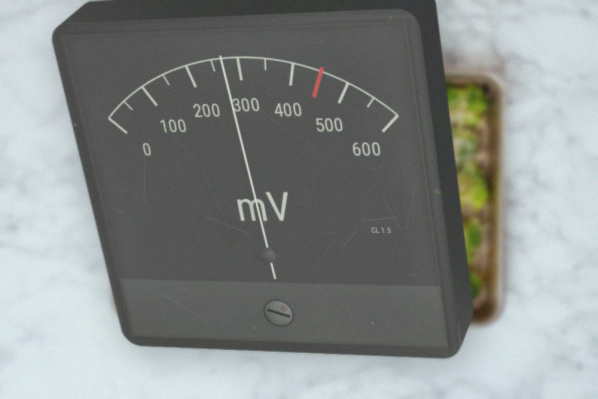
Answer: 275 mV
